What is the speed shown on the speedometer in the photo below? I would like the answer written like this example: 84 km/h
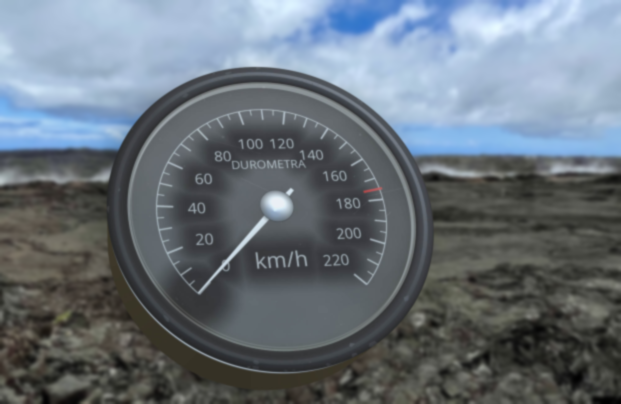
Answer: 0 km/h
